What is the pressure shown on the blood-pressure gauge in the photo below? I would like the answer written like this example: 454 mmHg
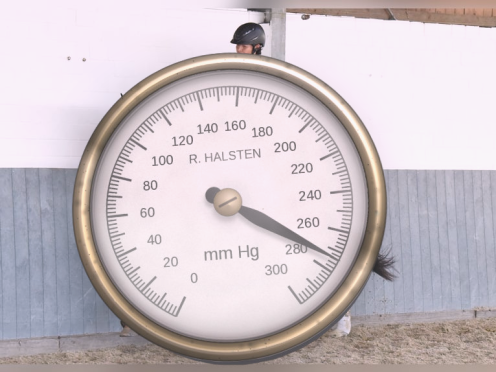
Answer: 274 mmHg
